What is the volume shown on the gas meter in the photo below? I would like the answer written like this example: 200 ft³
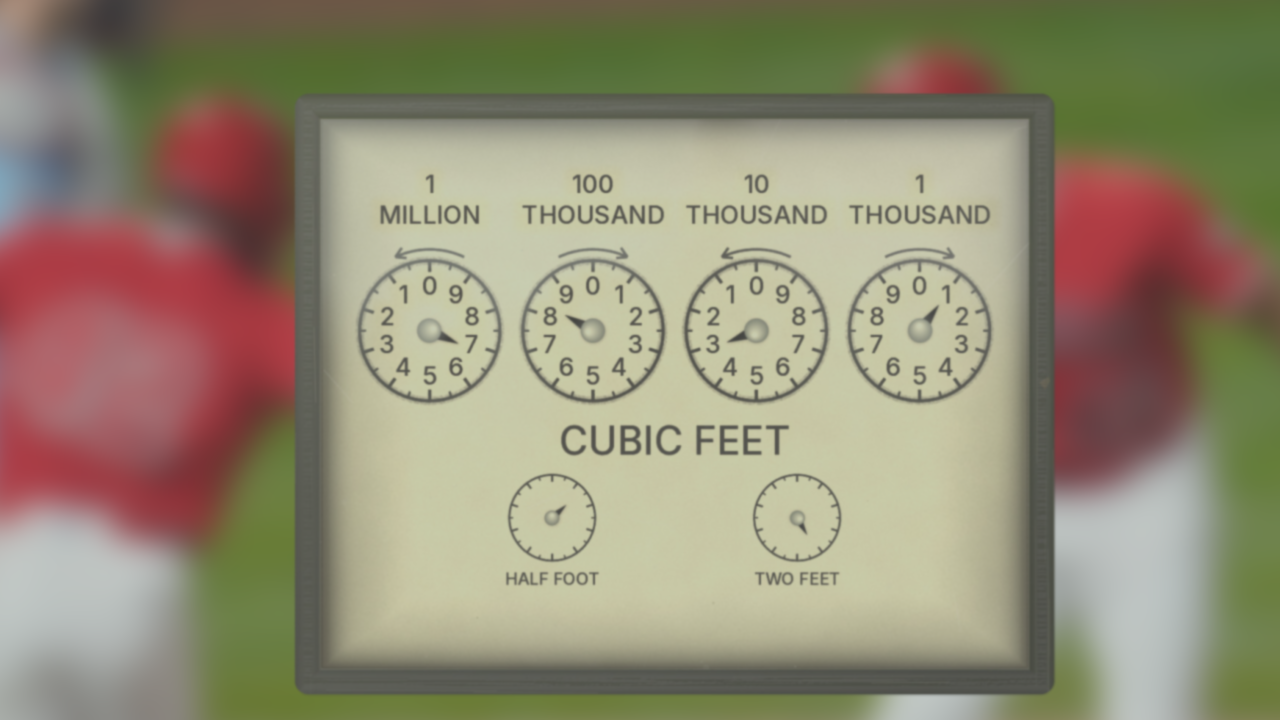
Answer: 683100 ft³
